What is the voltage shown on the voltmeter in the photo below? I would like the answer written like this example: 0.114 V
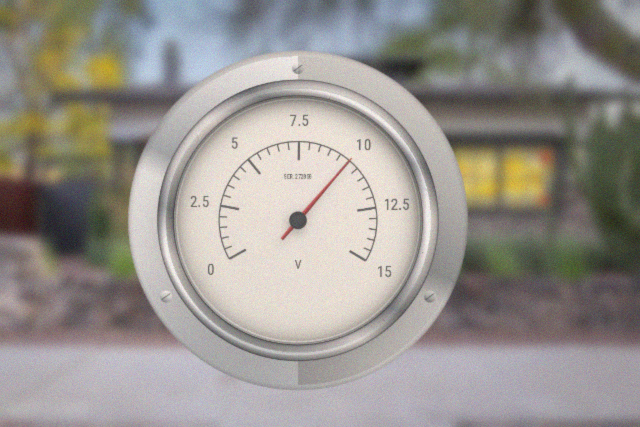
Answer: 10 V
